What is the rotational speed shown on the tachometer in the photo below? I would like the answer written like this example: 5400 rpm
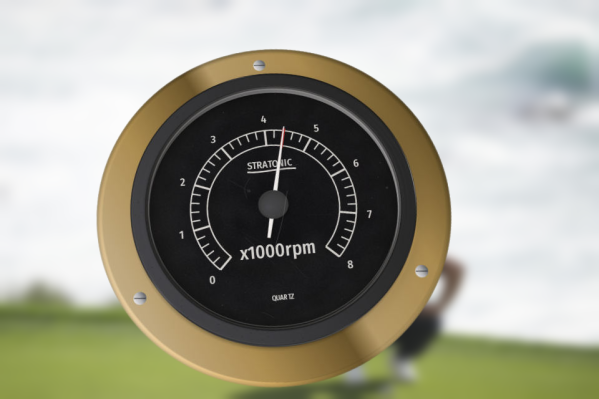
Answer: 4400 rpm
